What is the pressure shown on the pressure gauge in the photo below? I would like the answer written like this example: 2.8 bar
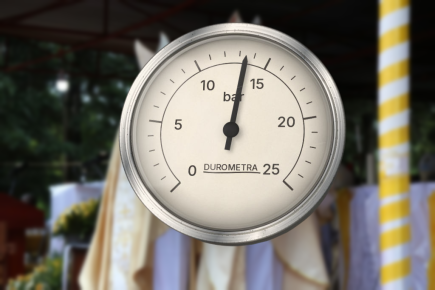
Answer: 13.5 bar
